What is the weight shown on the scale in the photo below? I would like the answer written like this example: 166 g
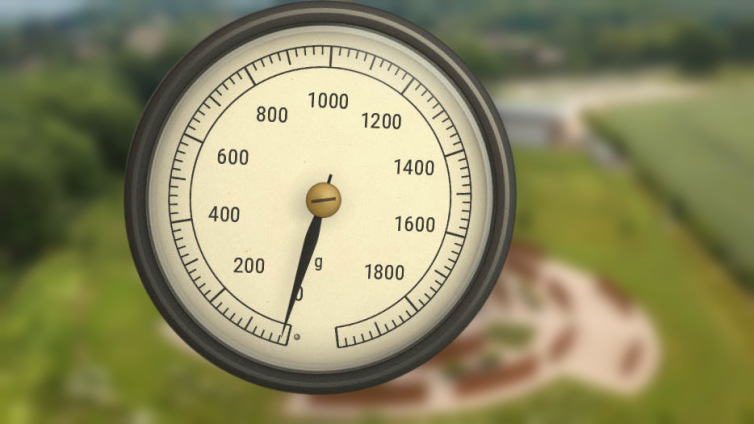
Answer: 20 g
